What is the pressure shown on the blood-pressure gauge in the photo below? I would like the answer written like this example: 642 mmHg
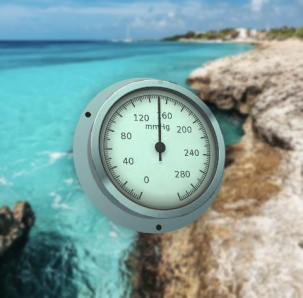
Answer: 150 mmHg
